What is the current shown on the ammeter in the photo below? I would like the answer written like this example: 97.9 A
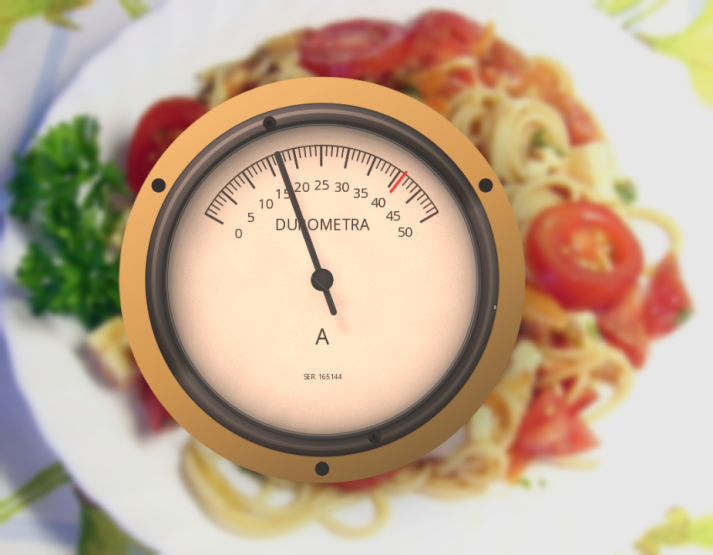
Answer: 17 A
